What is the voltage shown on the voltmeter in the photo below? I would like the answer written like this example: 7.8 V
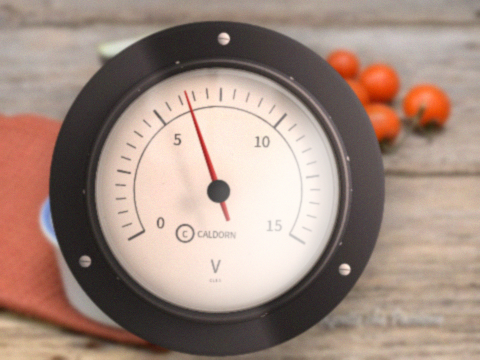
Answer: 6.25 V
